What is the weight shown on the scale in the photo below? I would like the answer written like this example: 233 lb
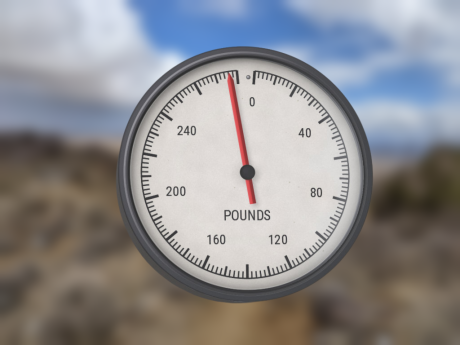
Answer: 276 lb
